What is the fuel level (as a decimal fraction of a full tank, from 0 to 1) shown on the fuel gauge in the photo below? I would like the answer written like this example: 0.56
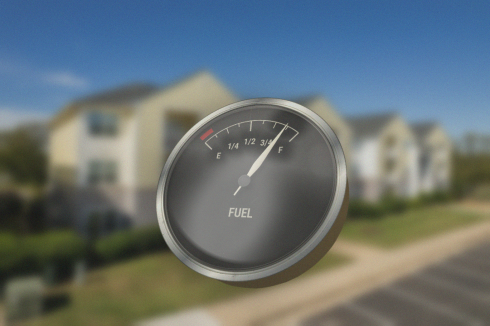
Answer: 0.875
